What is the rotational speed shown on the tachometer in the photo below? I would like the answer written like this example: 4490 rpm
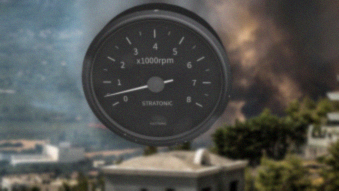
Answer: 500 rpm
